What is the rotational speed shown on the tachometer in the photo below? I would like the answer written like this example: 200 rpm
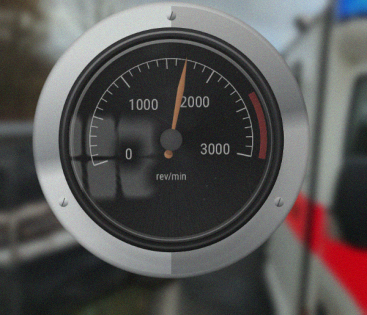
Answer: 1700 rpm
